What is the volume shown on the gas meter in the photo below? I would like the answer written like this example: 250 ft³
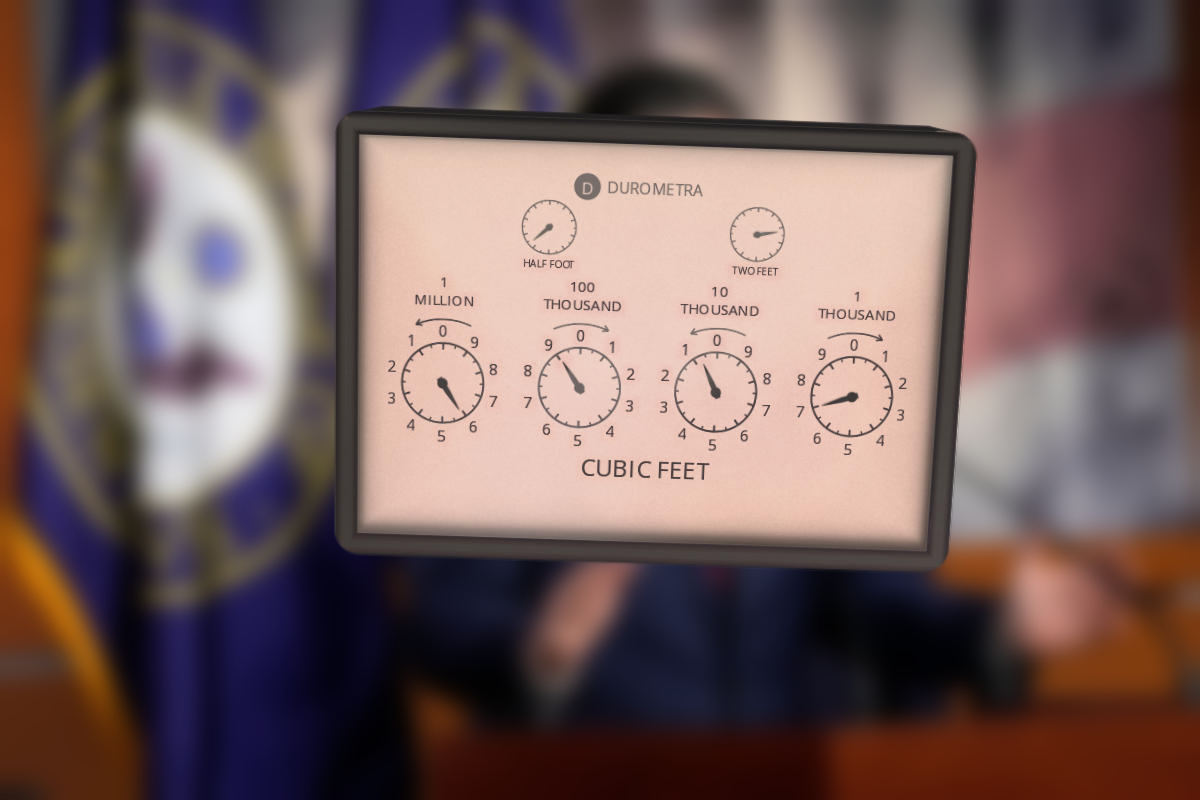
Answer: 590700 ft³
